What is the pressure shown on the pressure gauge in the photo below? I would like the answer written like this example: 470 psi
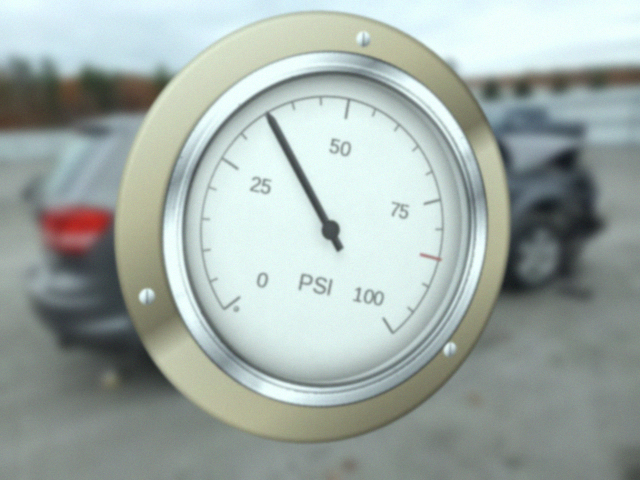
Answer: 35 psi
